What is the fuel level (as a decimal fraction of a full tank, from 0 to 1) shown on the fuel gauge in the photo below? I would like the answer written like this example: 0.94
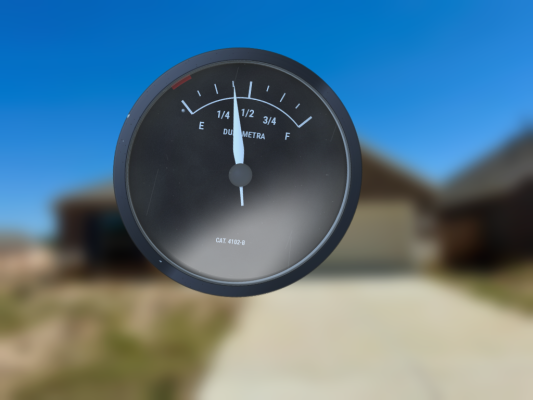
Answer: 0.375
